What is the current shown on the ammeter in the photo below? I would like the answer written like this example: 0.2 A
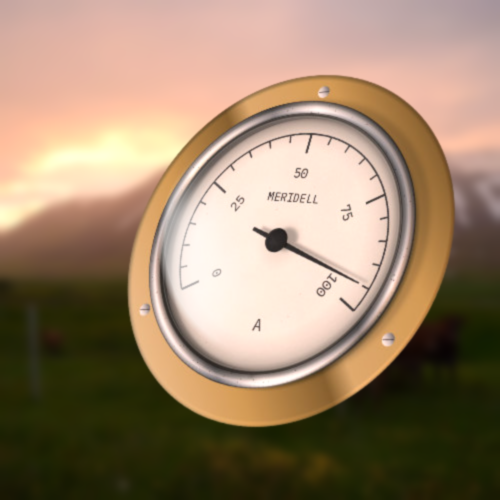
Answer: 95 A
